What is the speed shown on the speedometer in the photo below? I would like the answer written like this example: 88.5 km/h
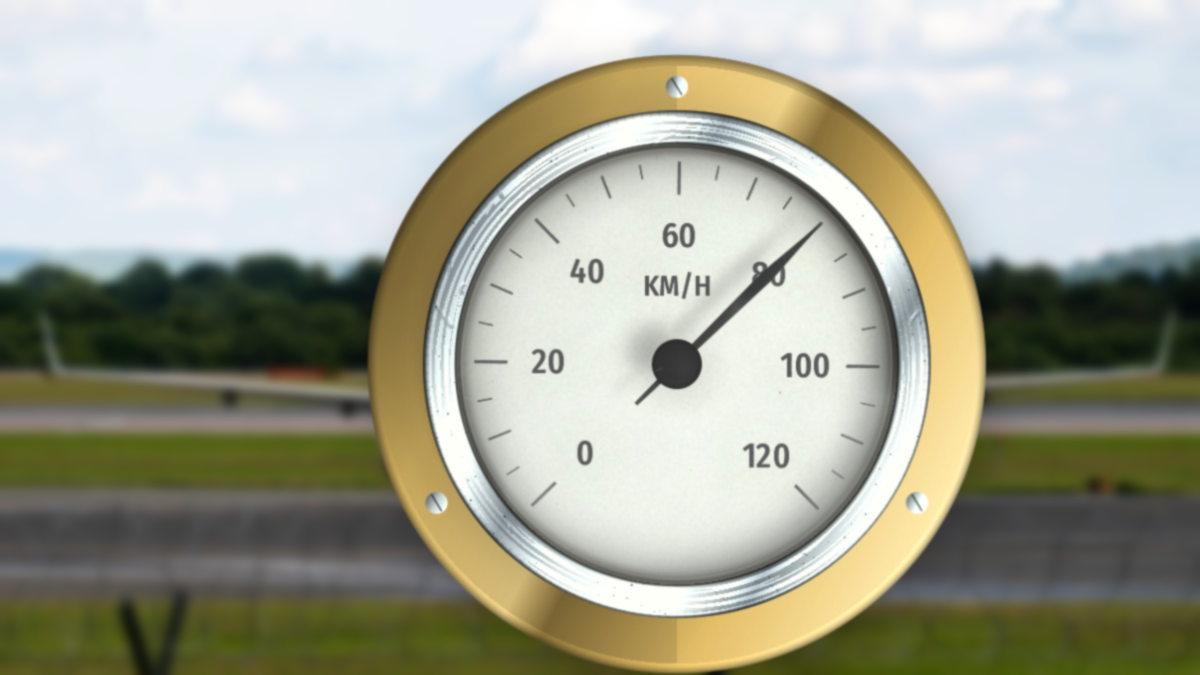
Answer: 80 km/h
